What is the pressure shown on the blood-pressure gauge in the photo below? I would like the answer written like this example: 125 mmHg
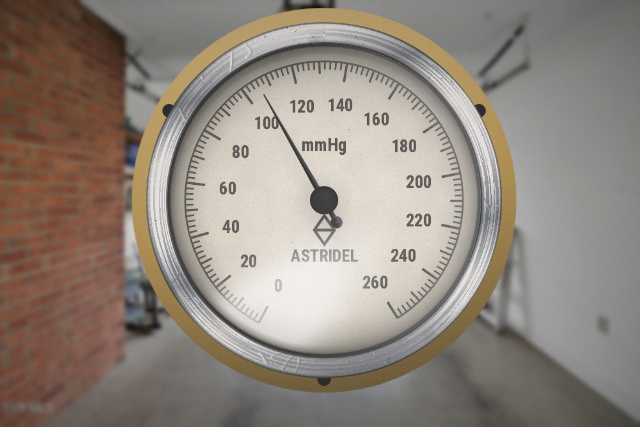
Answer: 106 mmHg
